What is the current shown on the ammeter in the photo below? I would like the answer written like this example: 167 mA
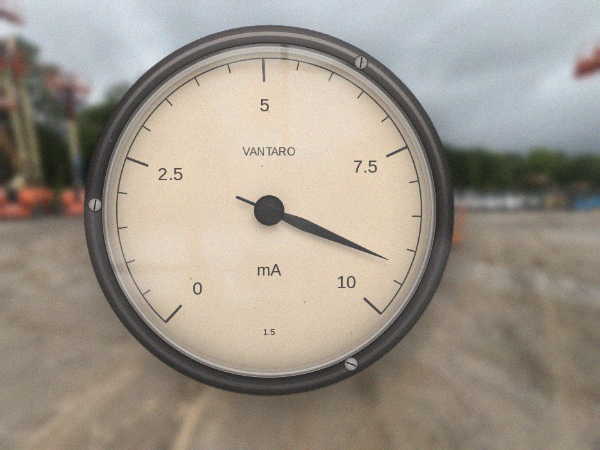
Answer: 9.25 mA
